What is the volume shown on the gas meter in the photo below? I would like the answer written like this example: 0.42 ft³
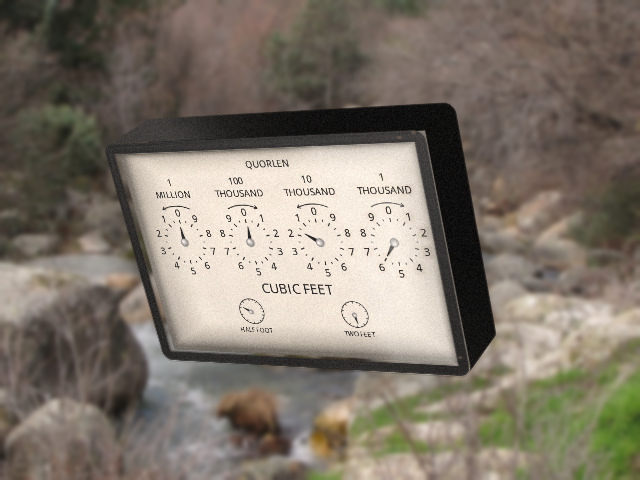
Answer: 1600 ft³
